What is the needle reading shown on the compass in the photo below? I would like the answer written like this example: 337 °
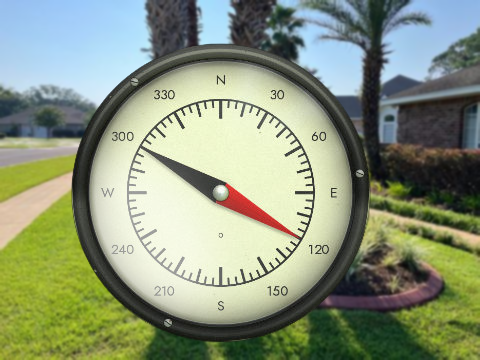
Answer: 120 °
